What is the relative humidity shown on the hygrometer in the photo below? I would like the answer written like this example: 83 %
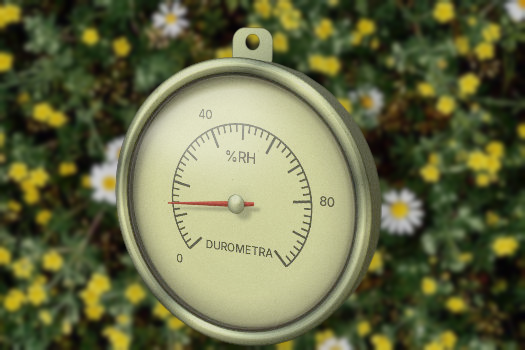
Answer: 14 %
